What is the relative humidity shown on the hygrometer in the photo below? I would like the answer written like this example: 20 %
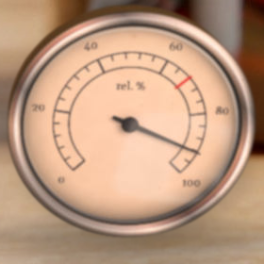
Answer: 92 %
